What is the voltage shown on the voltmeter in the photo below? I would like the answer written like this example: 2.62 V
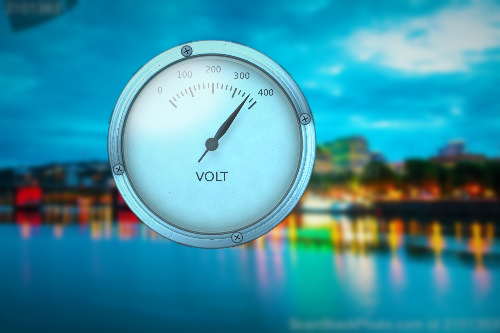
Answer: 360 V
